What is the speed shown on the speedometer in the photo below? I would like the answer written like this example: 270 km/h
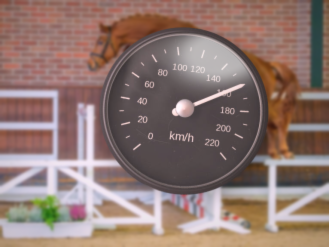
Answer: 160 km/h
